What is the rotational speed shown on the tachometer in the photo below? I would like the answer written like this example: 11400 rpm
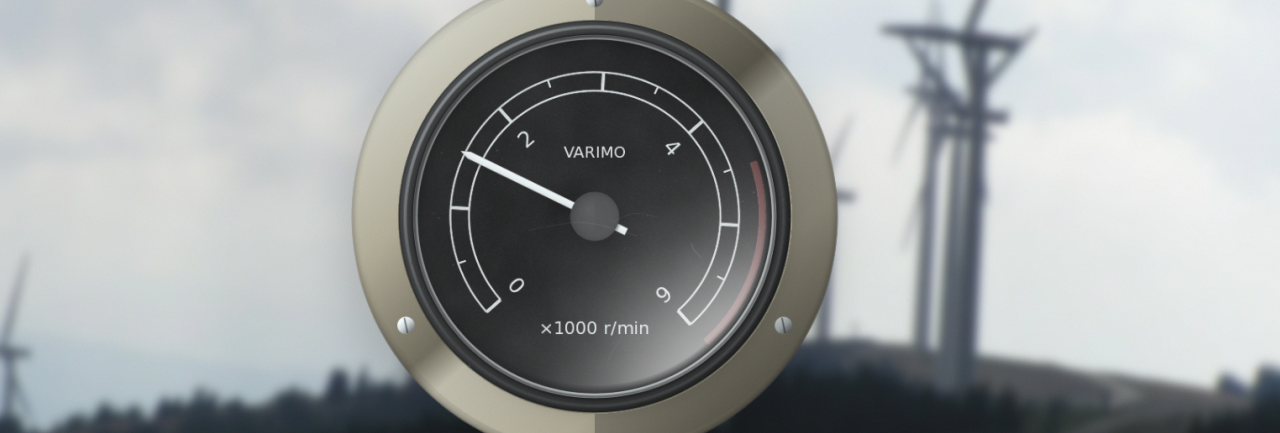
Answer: 1500 rpm
